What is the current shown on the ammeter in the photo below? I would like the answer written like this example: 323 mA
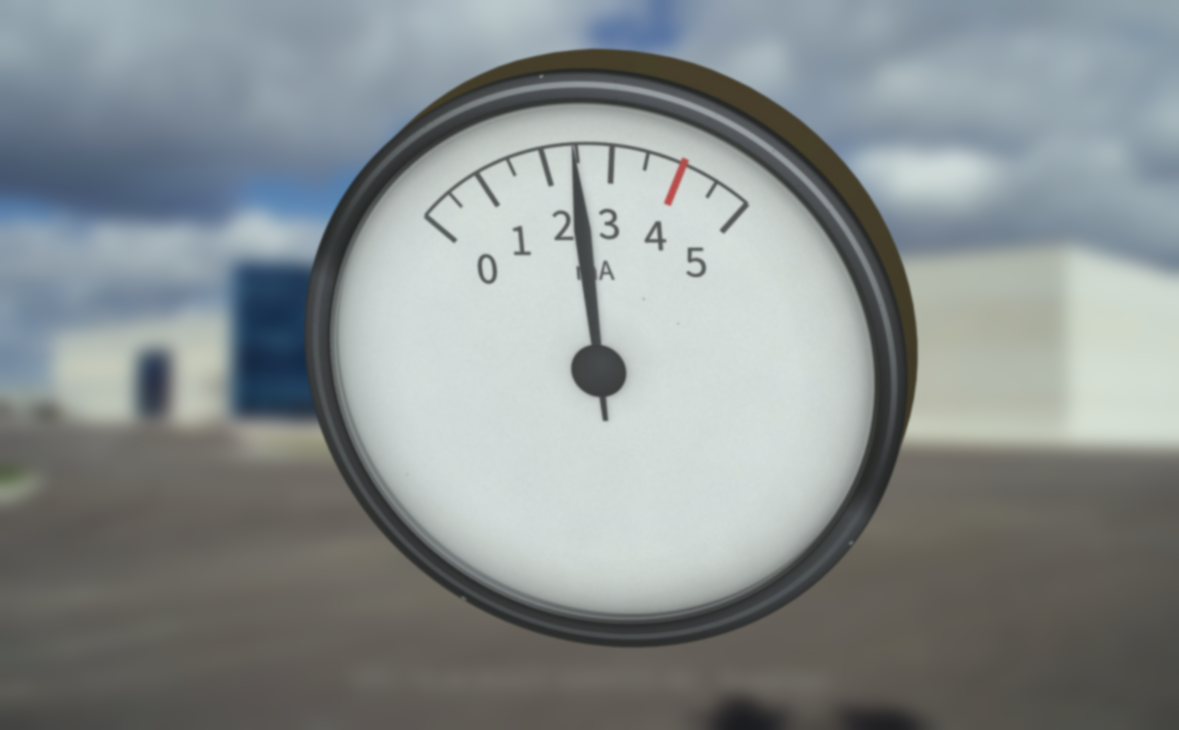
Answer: 2.5 mA
